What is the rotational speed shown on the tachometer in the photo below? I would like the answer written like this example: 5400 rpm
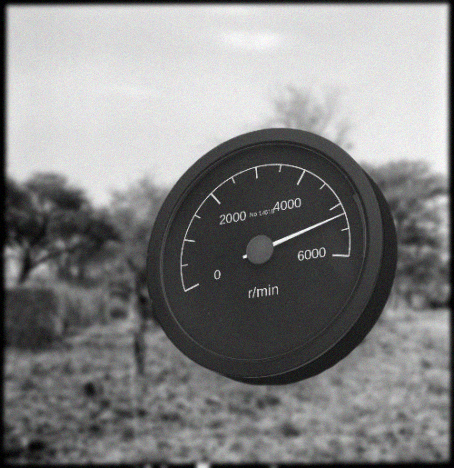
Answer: 5250 rpm
